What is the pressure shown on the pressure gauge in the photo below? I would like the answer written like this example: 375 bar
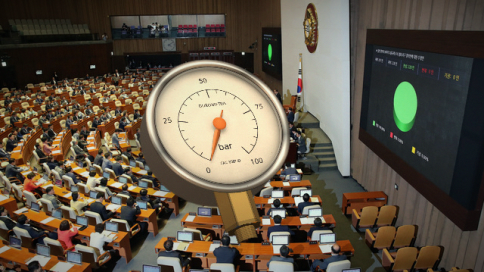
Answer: 0 bar
